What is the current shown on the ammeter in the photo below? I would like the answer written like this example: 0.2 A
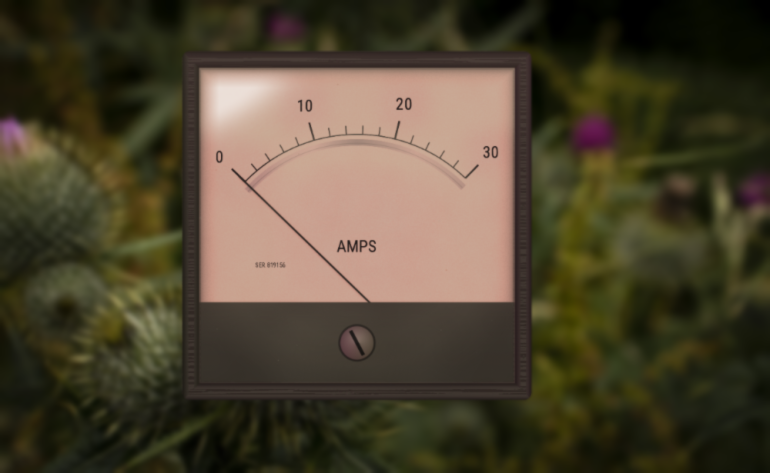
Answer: 0 A
